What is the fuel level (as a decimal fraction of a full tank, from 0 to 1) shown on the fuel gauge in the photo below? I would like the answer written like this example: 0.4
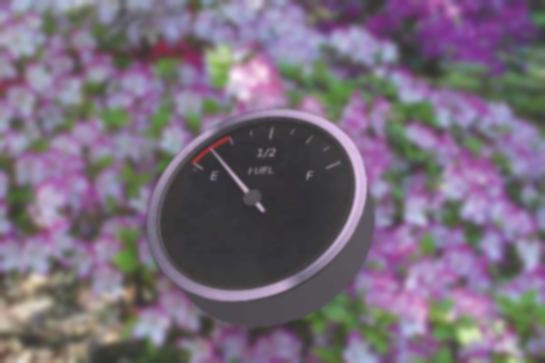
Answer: 0.125
